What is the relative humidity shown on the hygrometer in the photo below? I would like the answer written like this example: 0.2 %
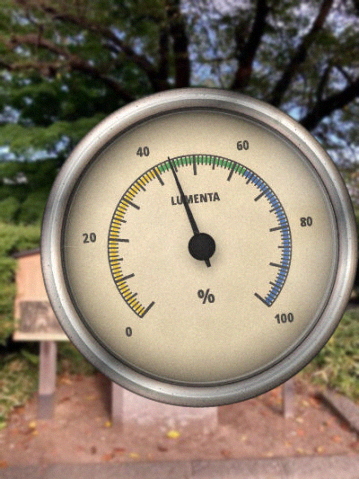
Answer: 44 %
